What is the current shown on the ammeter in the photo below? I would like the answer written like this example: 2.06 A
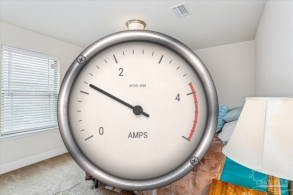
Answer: 1.2 A
